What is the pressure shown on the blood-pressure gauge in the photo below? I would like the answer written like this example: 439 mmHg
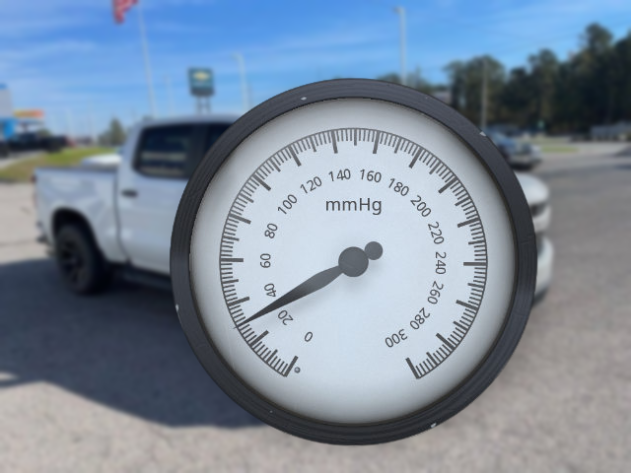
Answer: 30 mmHg
